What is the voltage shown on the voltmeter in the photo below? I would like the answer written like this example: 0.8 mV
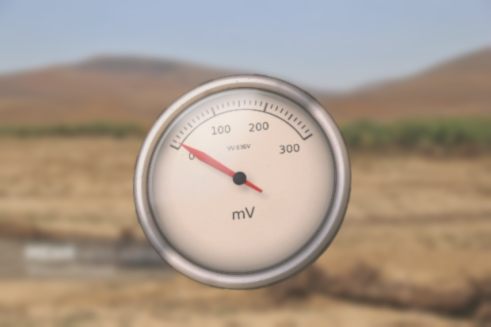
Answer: 10 mV
